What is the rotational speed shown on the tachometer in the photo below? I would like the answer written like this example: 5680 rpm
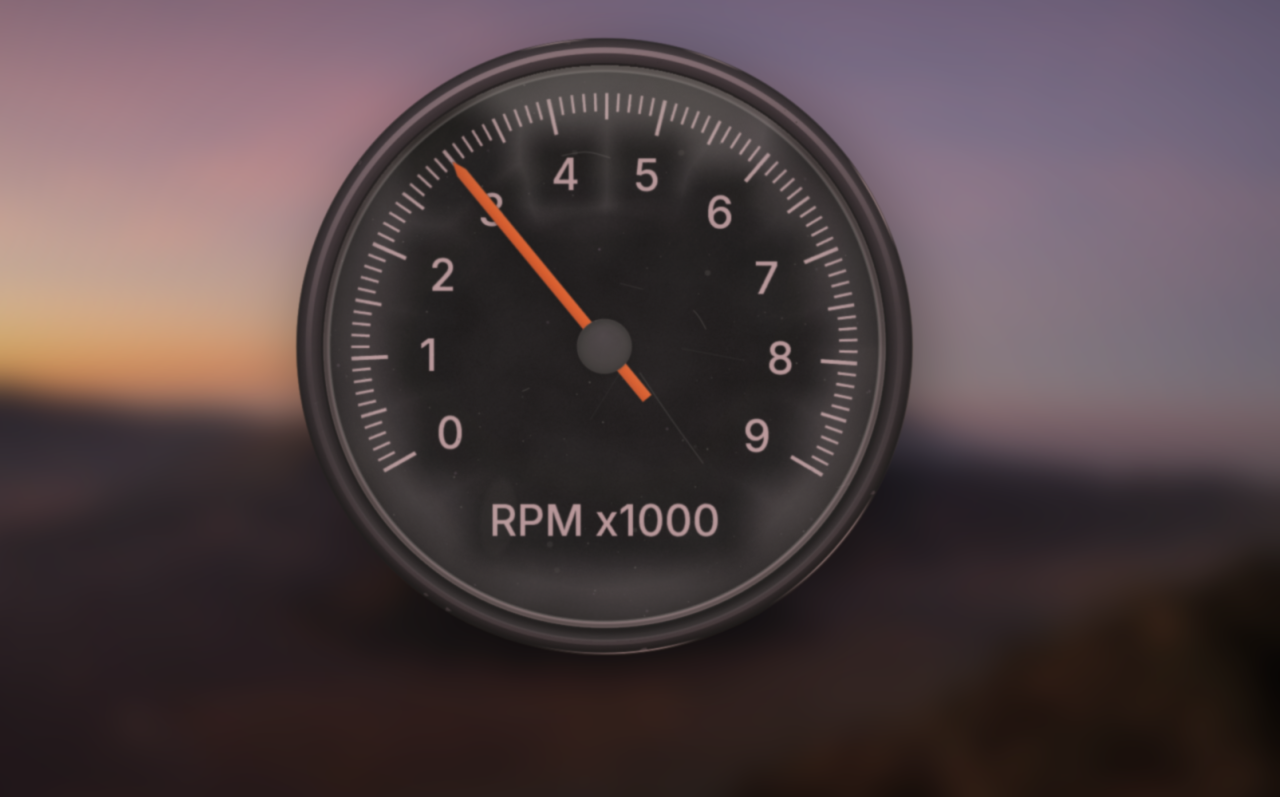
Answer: 3000 rpm
